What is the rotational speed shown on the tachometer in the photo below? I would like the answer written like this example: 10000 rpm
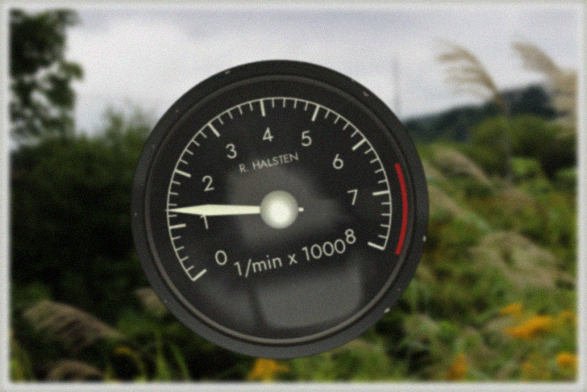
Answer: 1300 rpm
